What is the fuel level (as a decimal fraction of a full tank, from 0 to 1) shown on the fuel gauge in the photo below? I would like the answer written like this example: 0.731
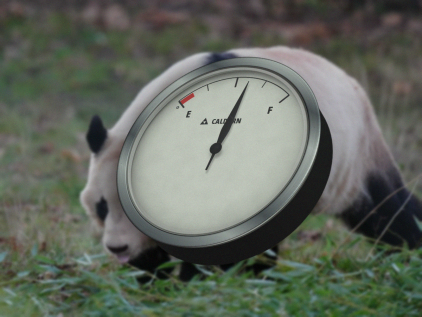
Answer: 0.625
